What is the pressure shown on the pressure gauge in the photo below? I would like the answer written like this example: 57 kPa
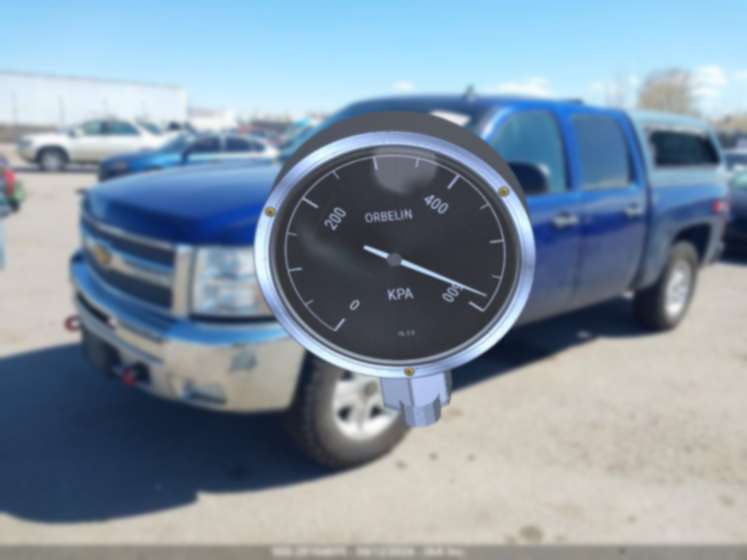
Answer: 575 kPa
